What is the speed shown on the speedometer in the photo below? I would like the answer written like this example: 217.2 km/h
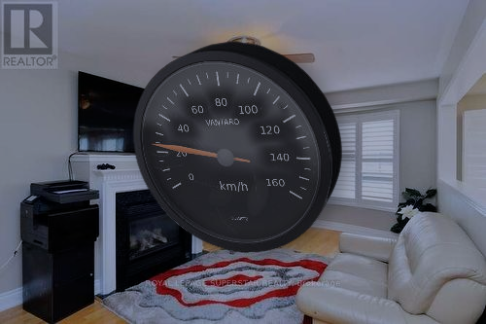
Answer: 25 km/h
